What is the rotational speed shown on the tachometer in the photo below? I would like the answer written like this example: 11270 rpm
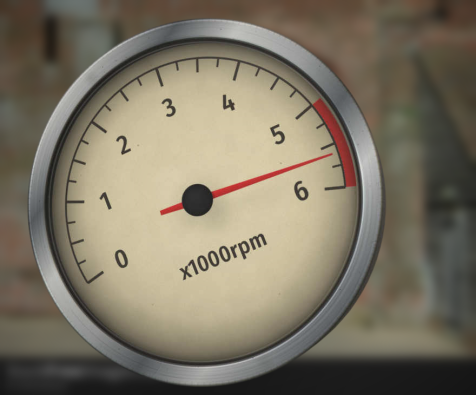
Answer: 5625 rpm
